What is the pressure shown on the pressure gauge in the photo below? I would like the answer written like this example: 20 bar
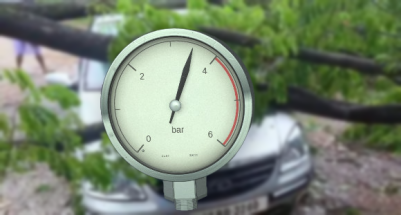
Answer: 3.5 bar
